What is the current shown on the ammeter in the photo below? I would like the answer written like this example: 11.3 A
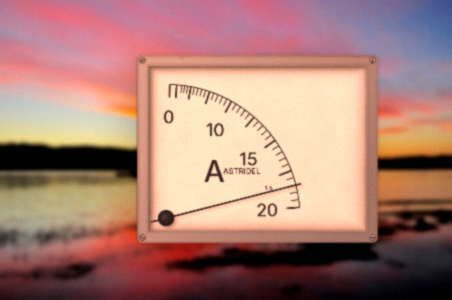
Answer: 18.5 A
